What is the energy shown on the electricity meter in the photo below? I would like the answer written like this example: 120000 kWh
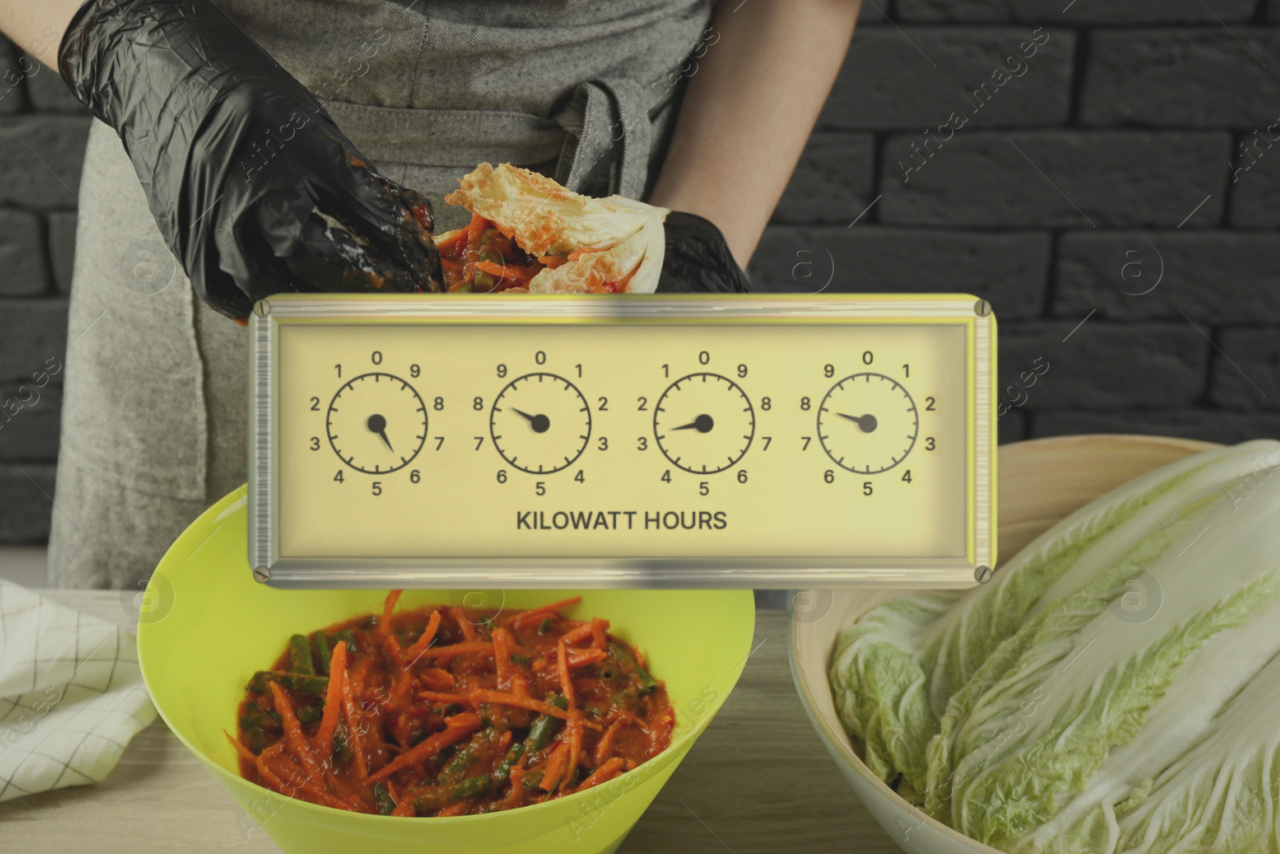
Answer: 5828 kWh
